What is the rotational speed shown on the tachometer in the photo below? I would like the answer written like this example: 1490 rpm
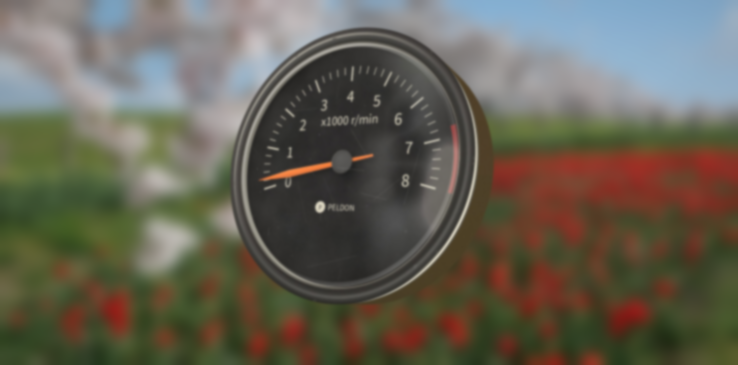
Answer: 200 rpm
